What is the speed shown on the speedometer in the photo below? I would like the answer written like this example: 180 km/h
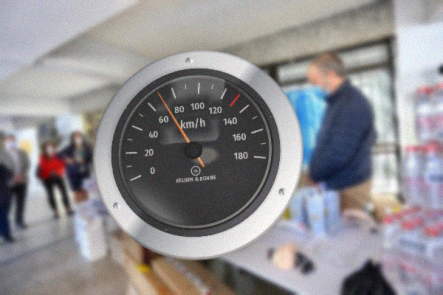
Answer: 70 km/h
